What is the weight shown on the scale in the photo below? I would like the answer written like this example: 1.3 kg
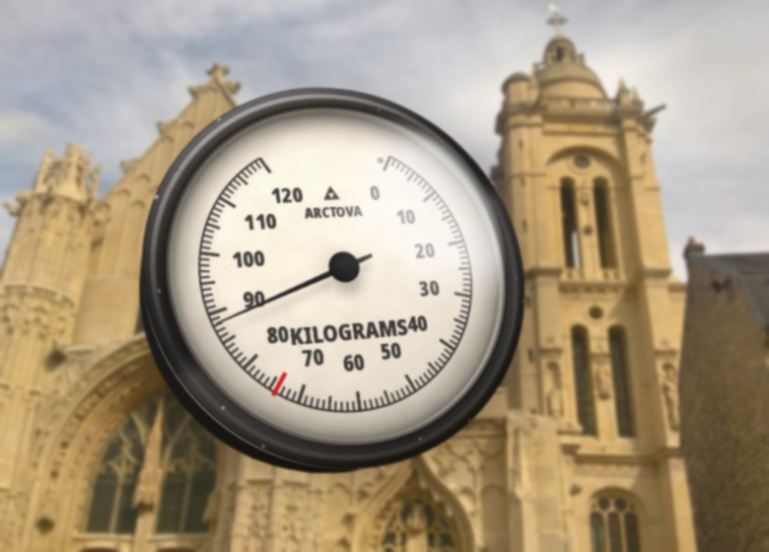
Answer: 88 kg
